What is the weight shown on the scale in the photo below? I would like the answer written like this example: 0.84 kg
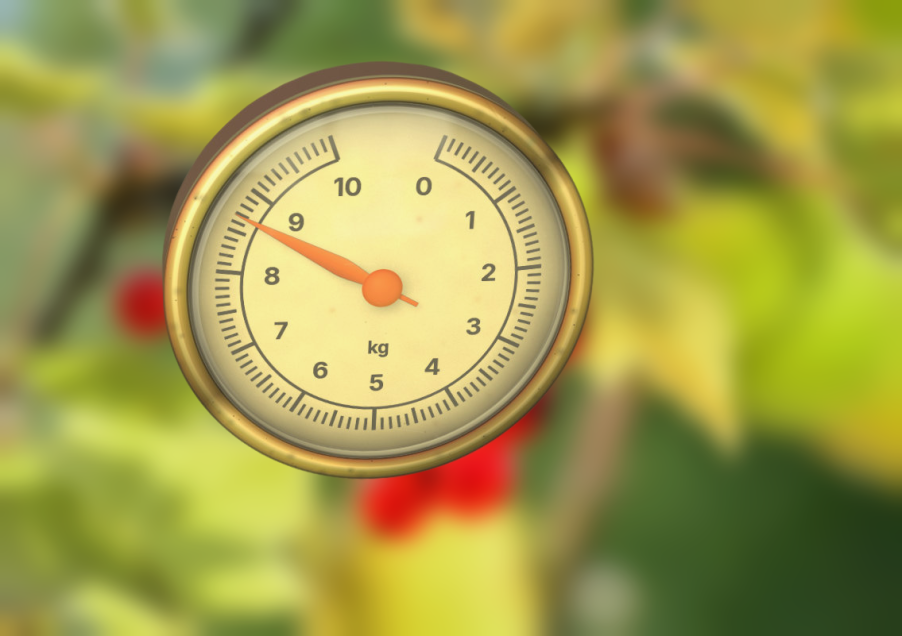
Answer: 8.7 kg
